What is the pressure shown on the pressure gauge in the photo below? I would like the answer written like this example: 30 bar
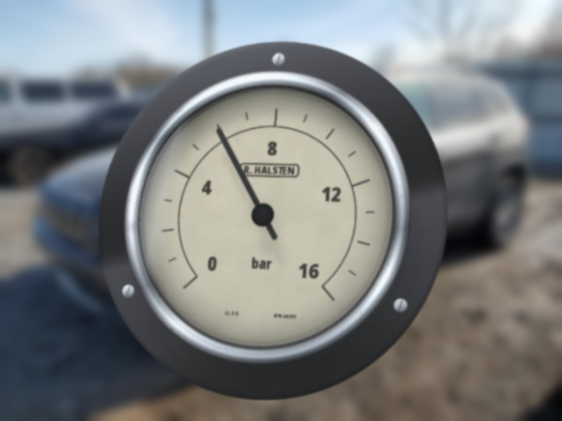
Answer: 6 bar
